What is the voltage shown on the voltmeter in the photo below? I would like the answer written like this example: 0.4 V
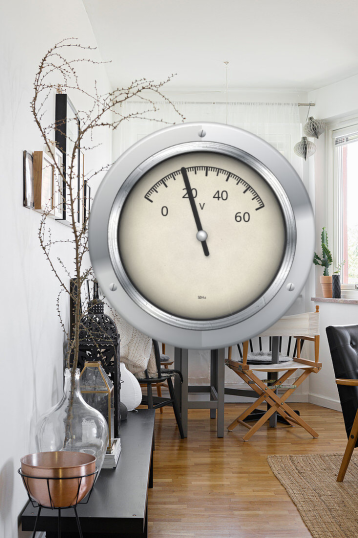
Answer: 20 V
